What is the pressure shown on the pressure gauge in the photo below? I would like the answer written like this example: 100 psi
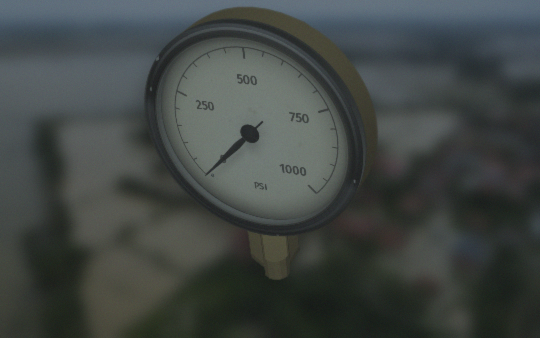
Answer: 0 psi
